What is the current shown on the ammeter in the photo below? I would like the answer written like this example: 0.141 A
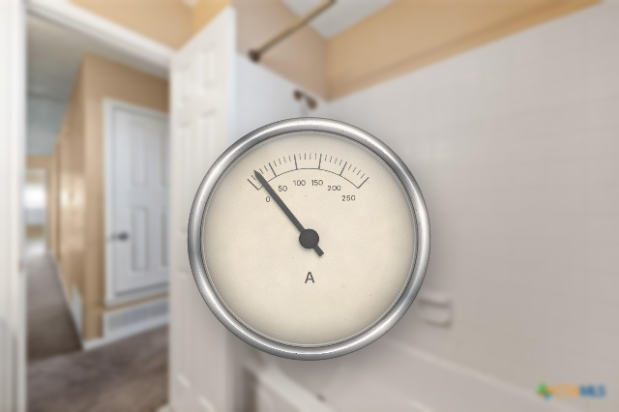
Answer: 20 A
